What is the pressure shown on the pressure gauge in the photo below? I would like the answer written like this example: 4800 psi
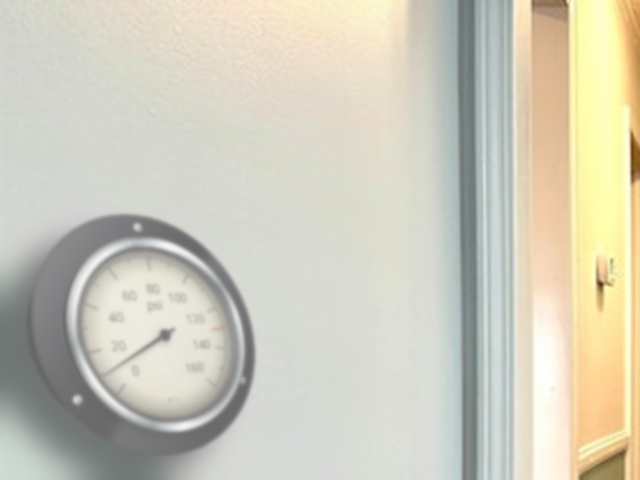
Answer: 10 psi
